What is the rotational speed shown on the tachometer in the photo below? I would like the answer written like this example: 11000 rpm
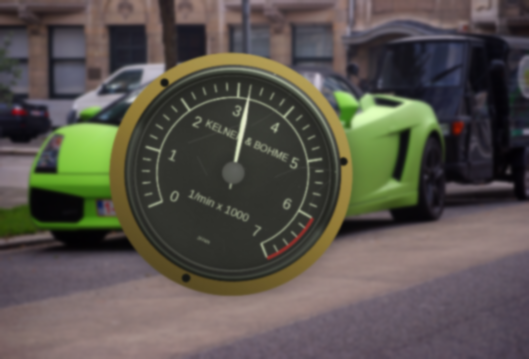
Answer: 3200 rpm
